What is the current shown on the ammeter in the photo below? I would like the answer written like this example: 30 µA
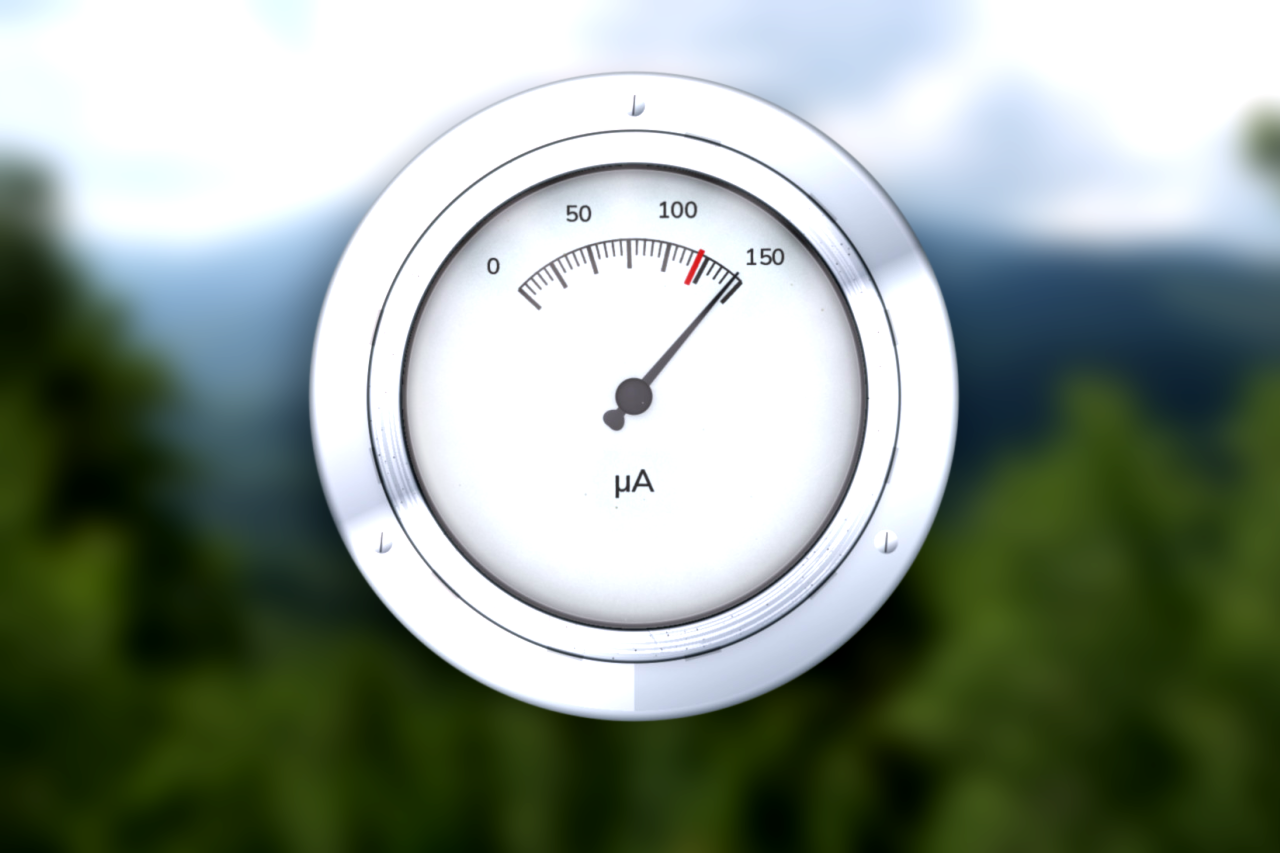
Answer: 145 µA
